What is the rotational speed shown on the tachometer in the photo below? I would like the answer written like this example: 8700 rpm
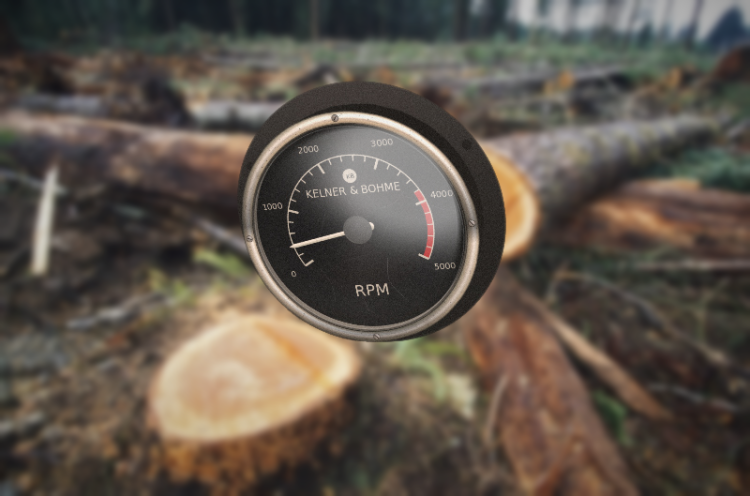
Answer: 400 rpm
